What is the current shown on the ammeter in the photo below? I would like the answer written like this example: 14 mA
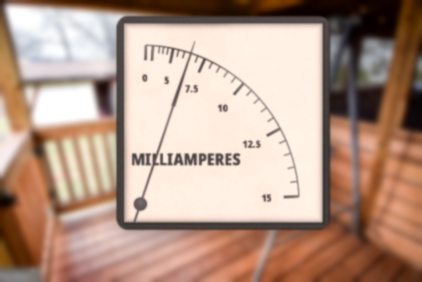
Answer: 6.5 mA
